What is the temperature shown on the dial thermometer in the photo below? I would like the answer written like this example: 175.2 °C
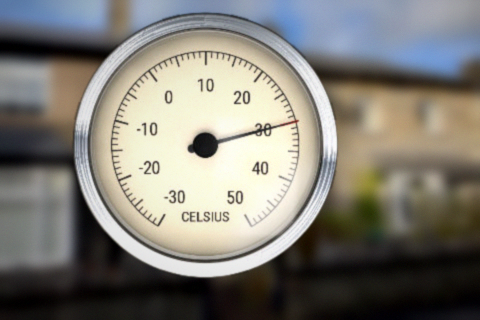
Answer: 30 °C
